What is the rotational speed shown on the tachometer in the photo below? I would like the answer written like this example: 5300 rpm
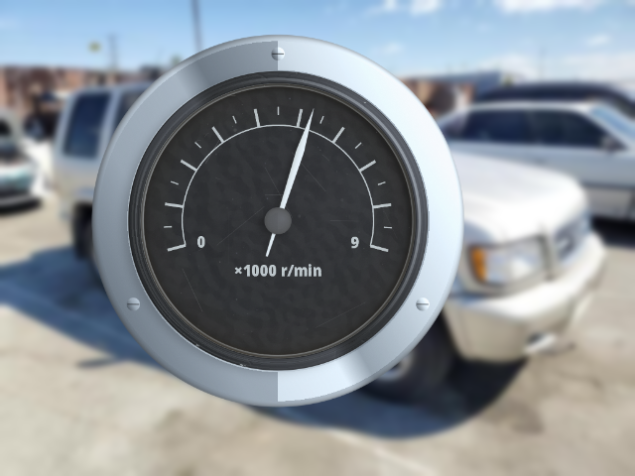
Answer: 5250 rpm
